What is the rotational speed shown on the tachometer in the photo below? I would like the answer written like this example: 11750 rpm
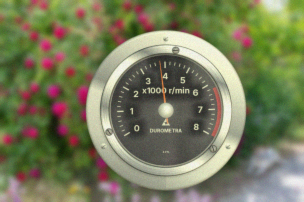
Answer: 3800 rpm
